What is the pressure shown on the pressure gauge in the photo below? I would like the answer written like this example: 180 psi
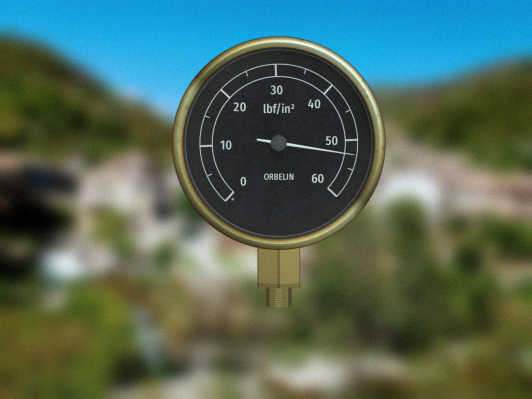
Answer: 52.5 psi
